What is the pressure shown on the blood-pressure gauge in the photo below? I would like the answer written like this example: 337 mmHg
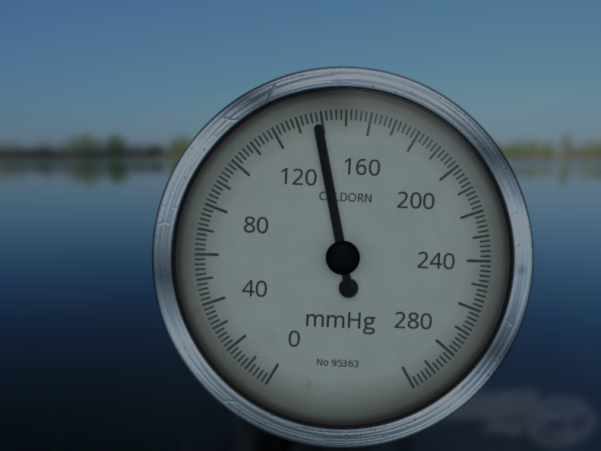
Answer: 138 mmHg
